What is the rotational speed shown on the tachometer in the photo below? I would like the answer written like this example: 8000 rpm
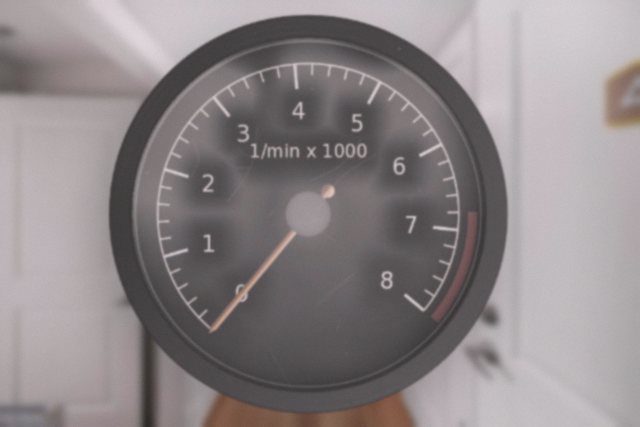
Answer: 0 rpm
